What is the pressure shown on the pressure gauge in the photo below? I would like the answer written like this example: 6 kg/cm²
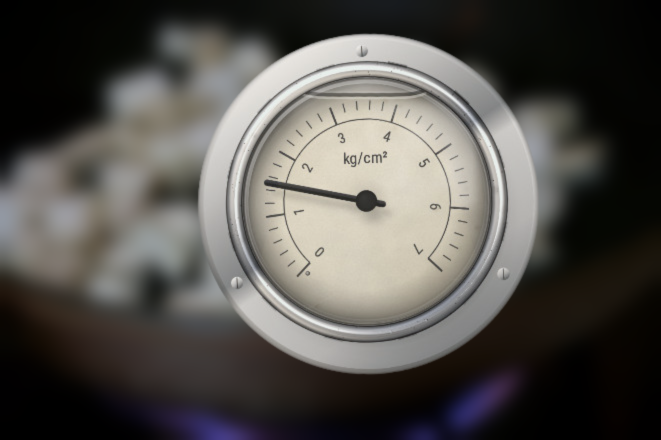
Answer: 1.5 kg/cm²
